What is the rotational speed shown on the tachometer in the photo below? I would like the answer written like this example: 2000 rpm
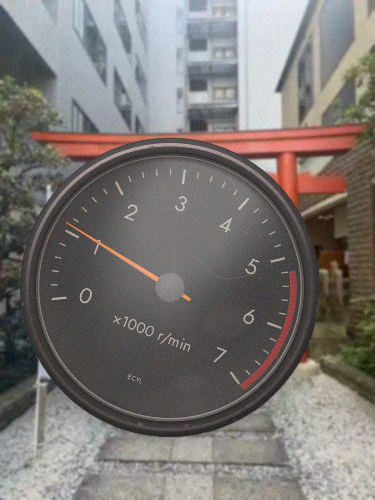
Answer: 1100 rpm
